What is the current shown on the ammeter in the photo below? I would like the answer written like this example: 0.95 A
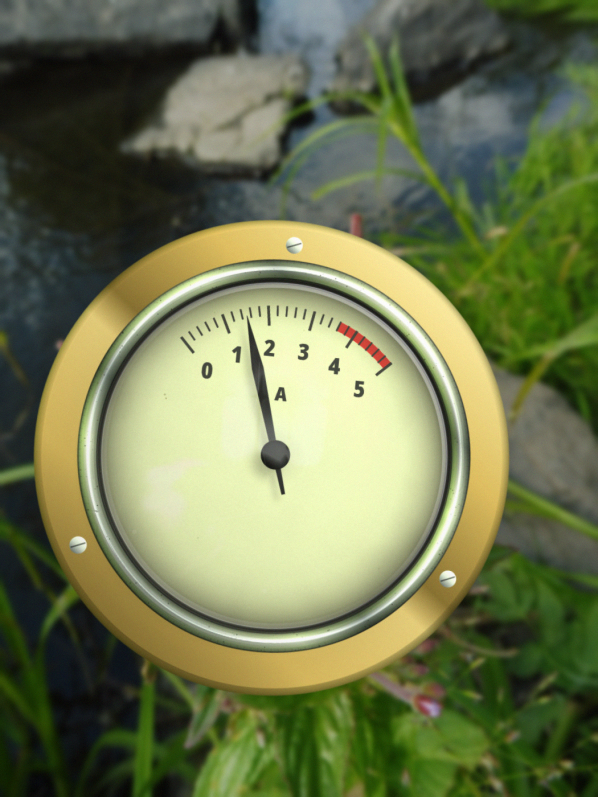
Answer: 1.5 A
